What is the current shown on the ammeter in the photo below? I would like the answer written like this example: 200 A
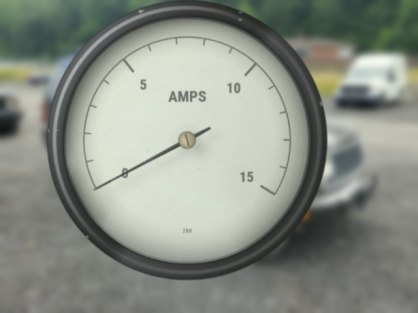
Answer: 0 A
